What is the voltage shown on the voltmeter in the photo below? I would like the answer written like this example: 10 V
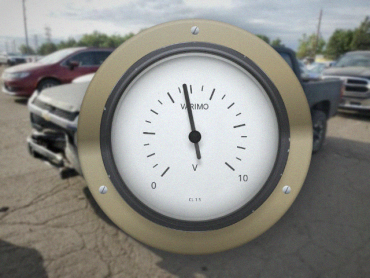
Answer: 4.75 V
